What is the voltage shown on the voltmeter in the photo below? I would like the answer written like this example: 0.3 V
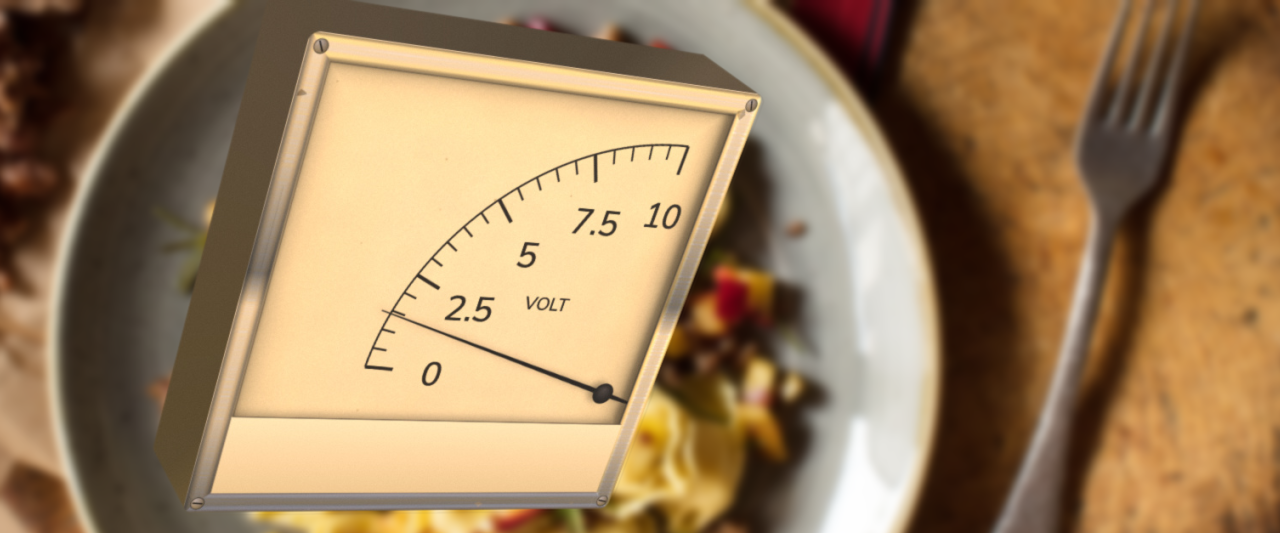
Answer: 1.5 V
